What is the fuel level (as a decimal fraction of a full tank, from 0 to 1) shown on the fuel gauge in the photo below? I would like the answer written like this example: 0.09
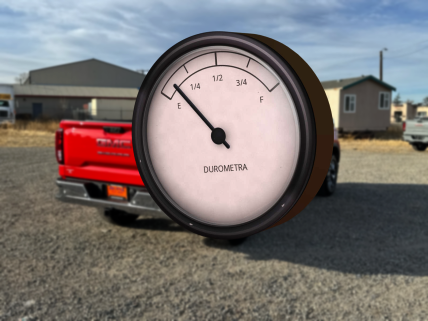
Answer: 0.125
